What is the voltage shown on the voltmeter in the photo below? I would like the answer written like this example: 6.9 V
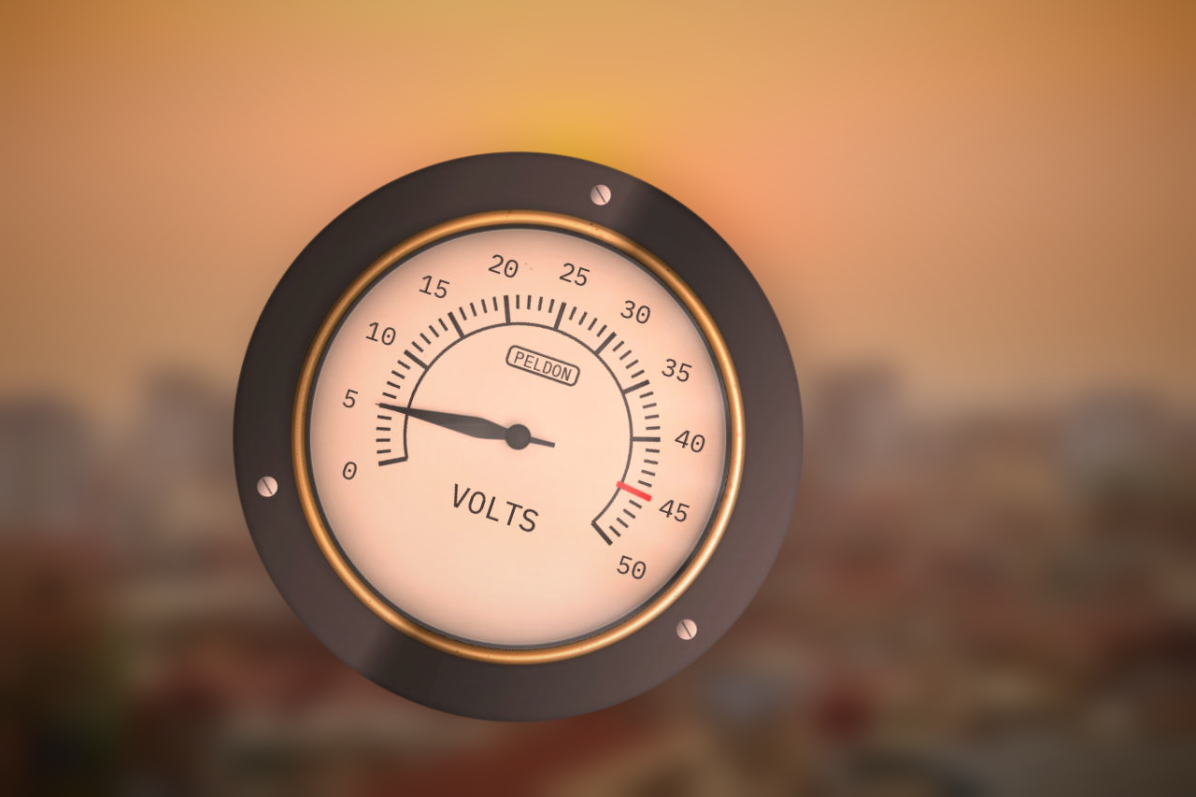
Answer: 5 V
